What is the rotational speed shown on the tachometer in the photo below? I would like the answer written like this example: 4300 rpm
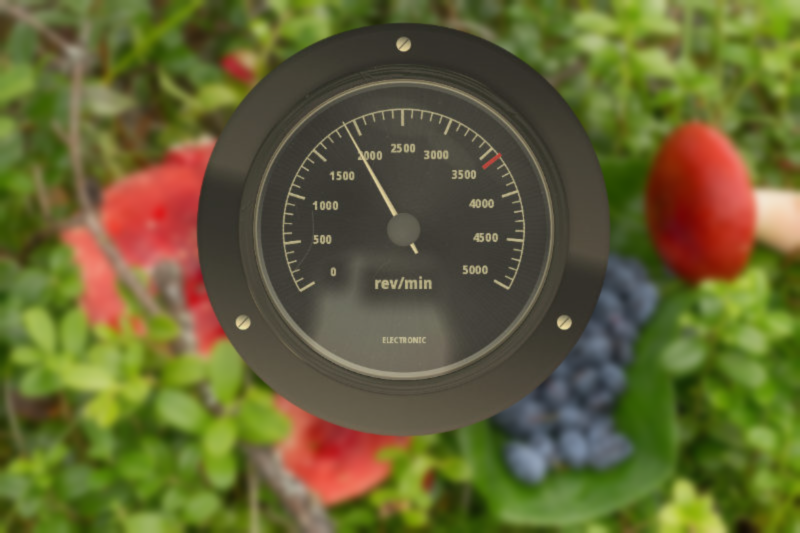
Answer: 1900 rpm
